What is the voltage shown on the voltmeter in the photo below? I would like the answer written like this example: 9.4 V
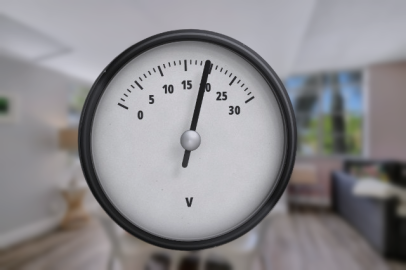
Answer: 19 V
